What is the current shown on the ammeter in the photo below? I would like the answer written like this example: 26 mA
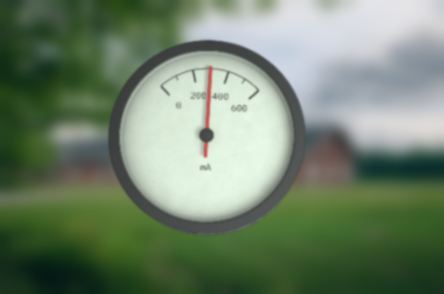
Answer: 300 mA
